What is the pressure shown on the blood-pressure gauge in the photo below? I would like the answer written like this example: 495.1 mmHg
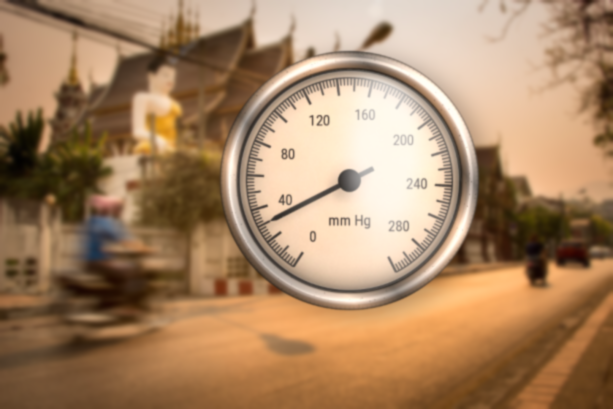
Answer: 30 mmHg
